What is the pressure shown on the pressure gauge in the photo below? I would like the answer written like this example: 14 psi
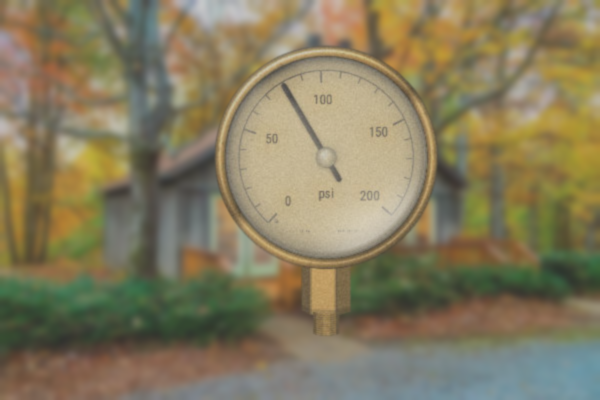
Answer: 80 psi
